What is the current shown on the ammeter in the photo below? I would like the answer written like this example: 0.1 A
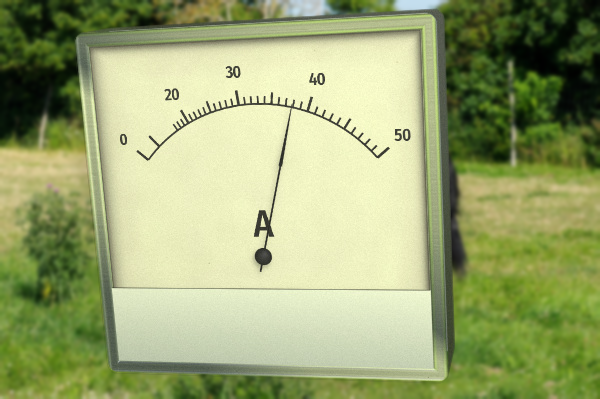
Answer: 38 A
